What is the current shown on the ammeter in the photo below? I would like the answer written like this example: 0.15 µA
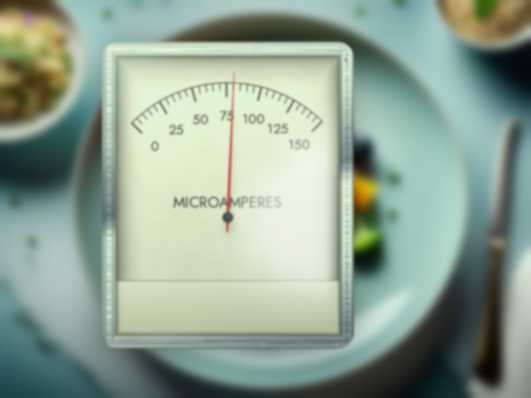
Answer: 80 µA
